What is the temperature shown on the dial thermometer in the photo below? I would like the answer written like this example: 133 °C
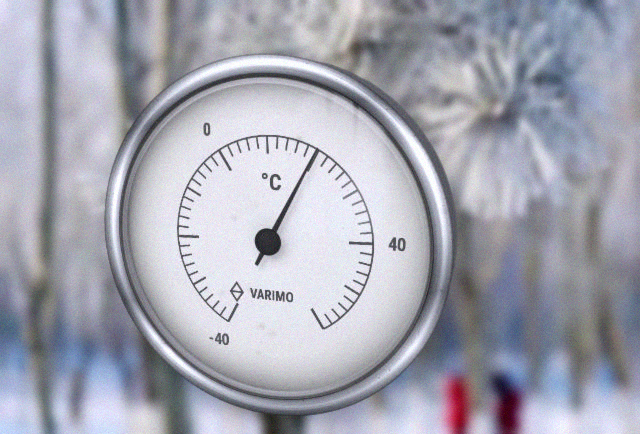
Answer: 20 °C
